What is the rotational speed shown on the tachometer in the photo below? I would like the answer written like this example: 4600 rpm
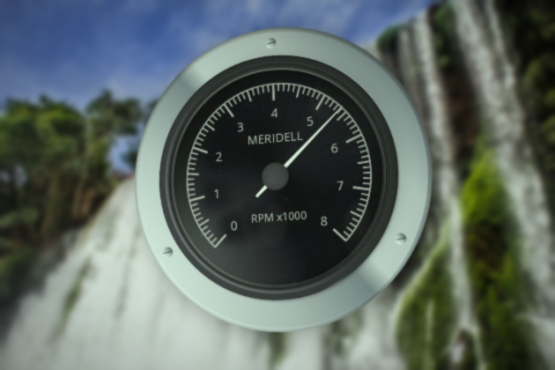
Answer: 5400 rpm
